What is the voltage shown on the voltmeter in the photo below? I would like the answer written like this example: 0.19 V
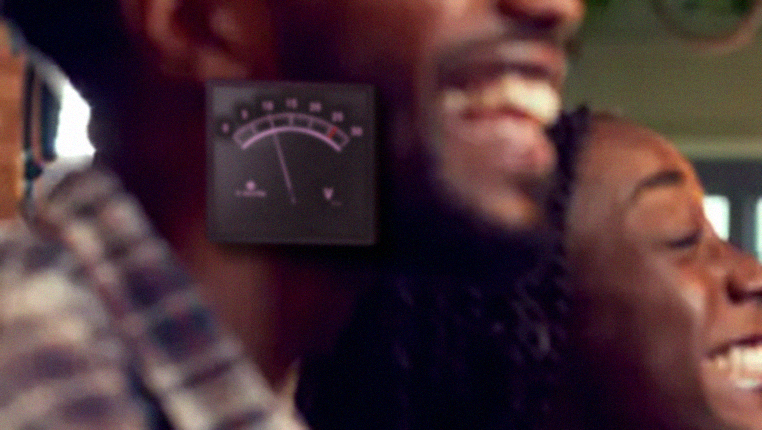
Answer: 10 V
